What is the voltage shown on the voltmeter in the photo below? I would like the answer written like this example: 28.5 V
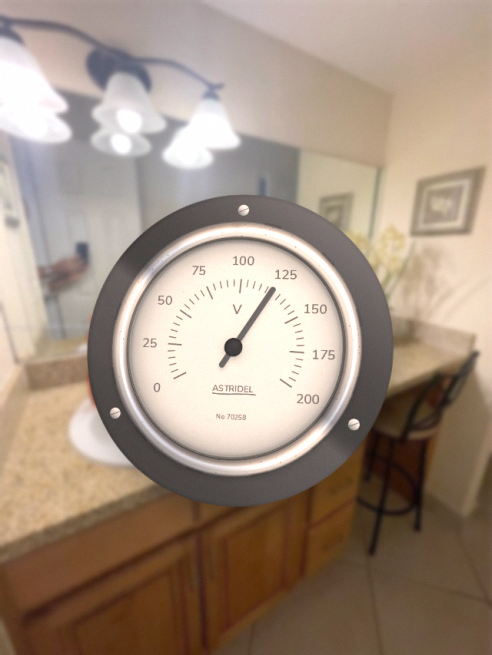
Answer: 125 V
